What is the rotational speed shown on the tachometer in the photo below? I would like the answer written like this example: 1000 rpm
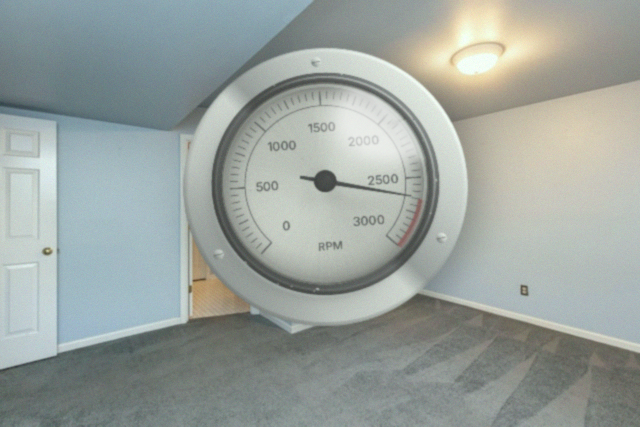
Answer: 2650 rpm
